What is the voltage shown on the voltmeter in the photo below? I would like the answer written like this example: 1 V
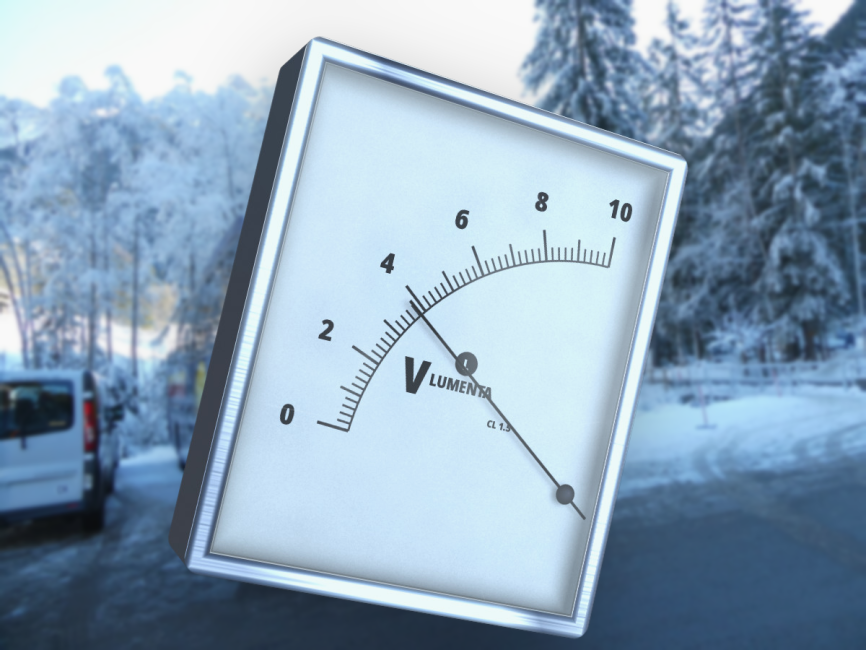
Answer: 3.8 V
